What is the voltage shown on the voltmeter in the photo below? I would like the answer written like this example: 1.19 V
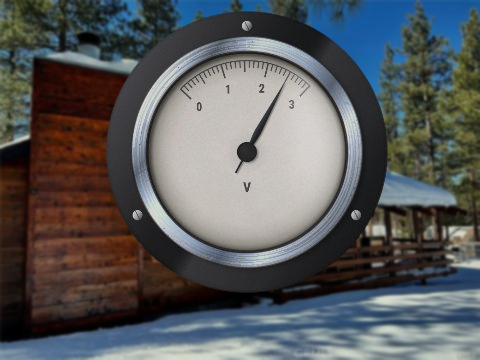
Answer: 2.5 V
